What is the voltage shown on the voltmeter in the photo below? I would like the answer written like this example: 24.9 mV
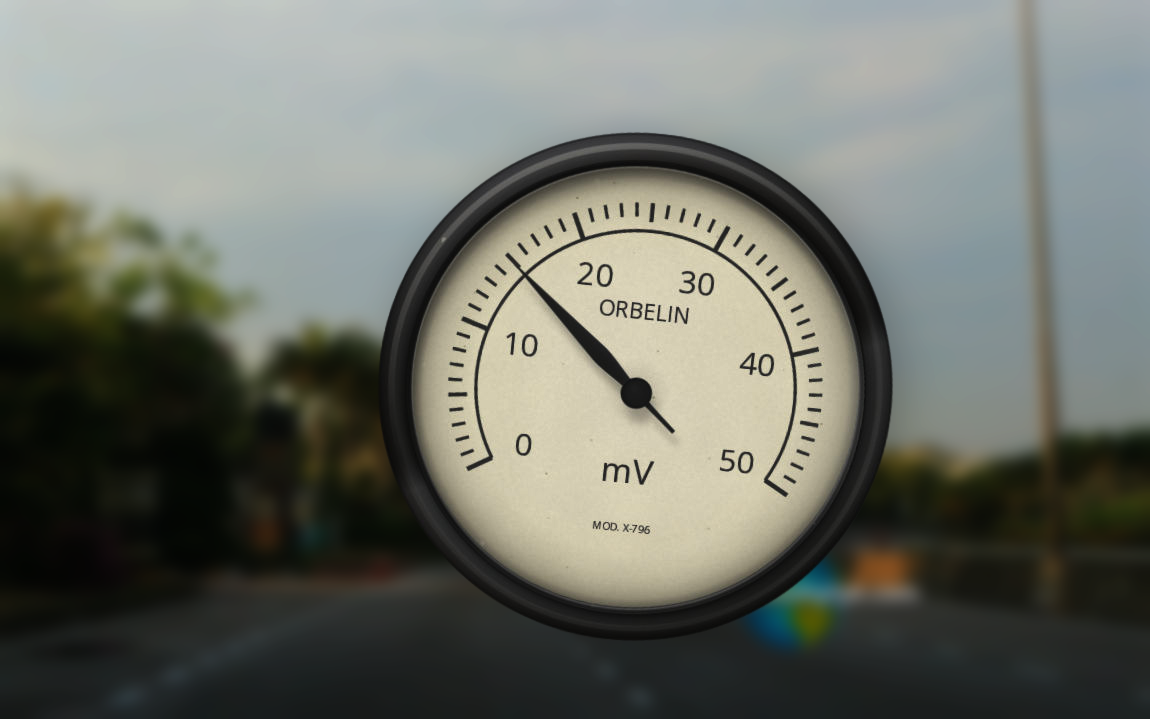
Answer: 15 mV
